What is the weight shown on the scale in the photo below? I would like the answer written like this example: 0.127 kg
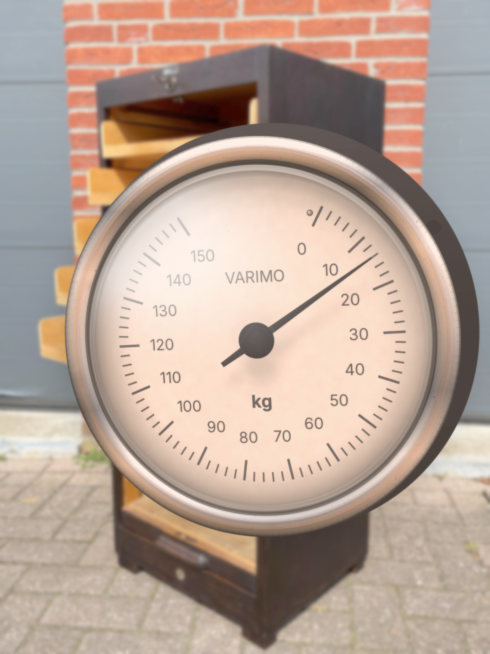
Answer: 14 kg
